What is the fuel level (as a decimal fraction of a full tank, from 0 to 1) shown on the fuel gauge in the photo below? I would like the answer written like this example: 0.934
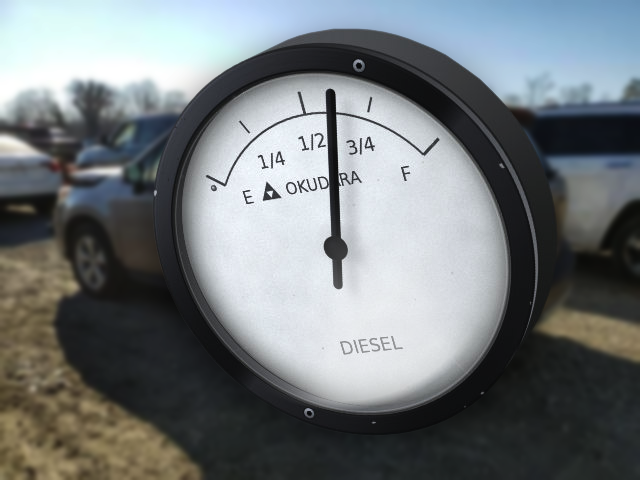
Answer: 0.625
